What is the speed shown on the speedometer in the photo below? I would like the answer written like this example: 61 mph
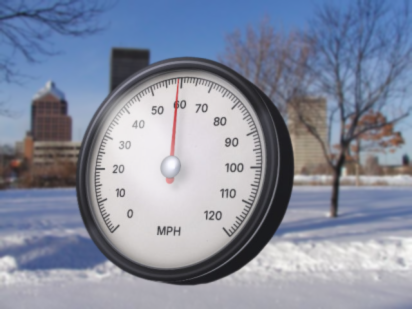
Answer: 60 mph
